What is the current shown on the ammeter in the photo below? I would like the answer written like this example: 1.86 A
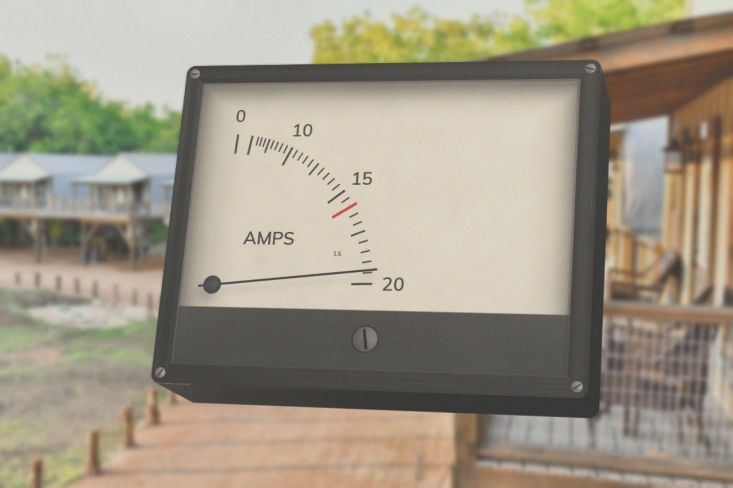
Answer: 19.5 A
